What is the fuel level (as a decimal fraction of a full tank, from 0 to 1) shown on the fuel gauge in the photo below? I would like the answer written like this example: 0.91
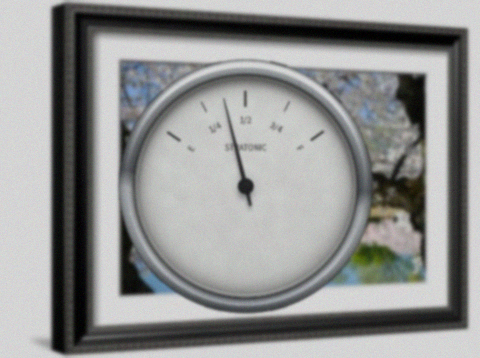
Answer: 0.375
